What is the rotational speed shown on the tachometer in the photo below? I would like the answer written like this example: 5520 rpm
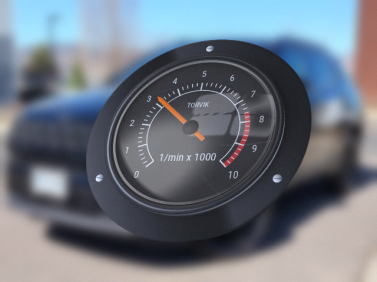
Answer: 3200 rpm
